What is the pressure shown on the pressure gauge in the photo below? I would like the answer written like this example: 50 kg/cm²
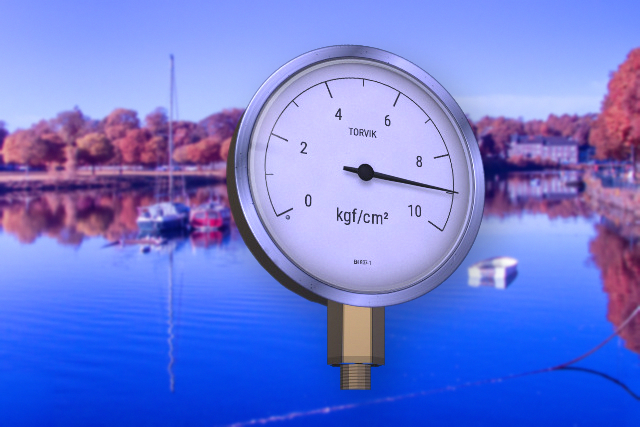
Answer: 9 kg/cm²
